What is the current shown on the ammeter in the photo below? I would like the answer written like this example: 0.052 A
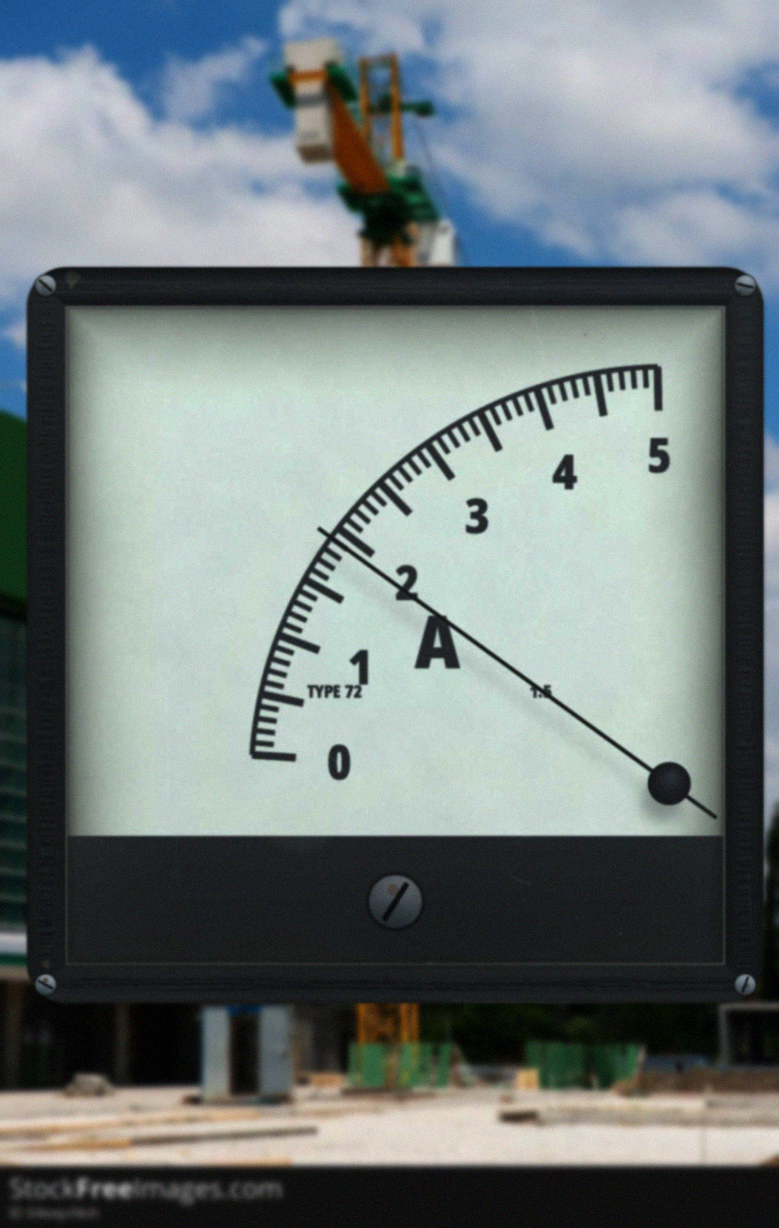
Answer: 1.9 A
